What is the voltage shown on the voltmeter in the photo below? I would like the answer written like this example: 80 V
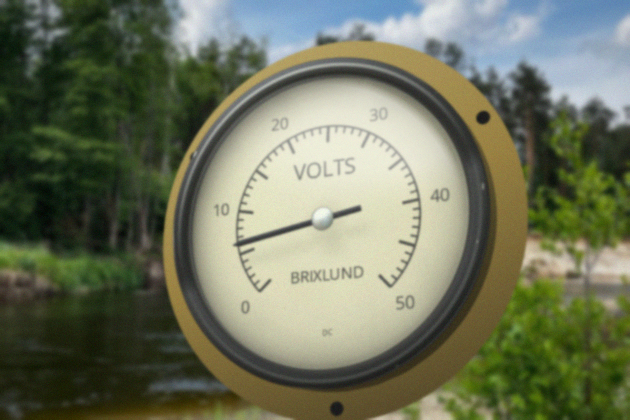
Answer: 6 V
